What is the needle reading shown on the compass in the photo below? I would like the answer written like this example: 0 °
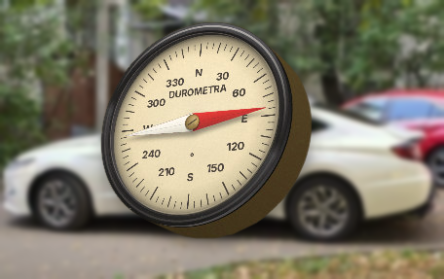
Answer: 85 °
